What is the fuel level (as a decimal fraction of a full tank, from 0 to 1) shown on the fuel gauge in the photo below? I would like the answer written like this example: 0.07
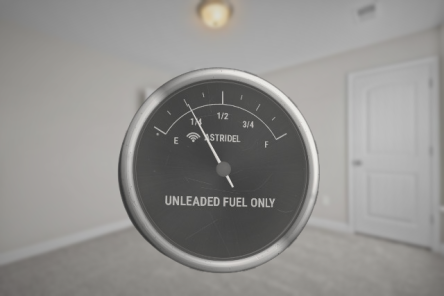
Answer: 0.25
